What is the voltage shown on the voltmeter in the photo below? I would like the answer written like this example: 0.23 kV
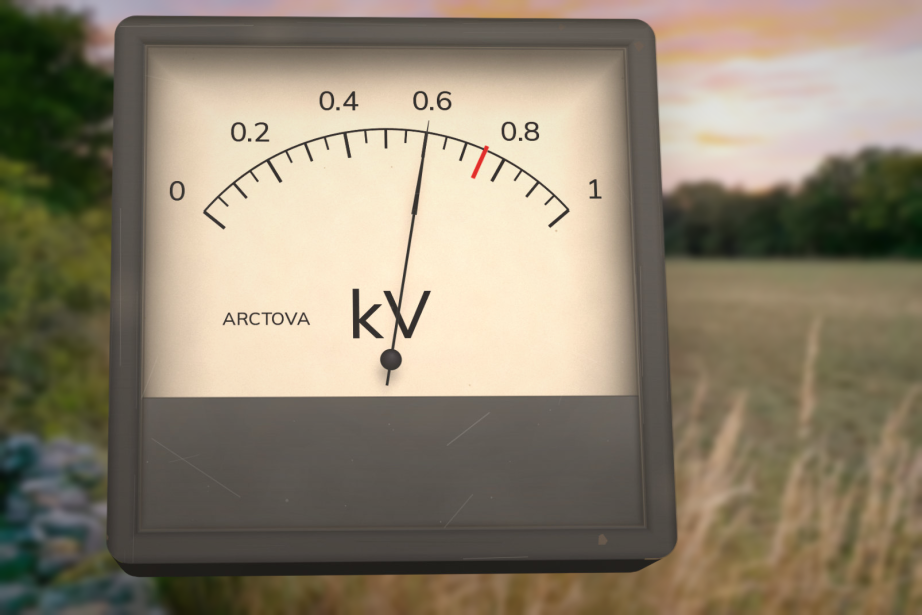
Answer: 0.6 kV
